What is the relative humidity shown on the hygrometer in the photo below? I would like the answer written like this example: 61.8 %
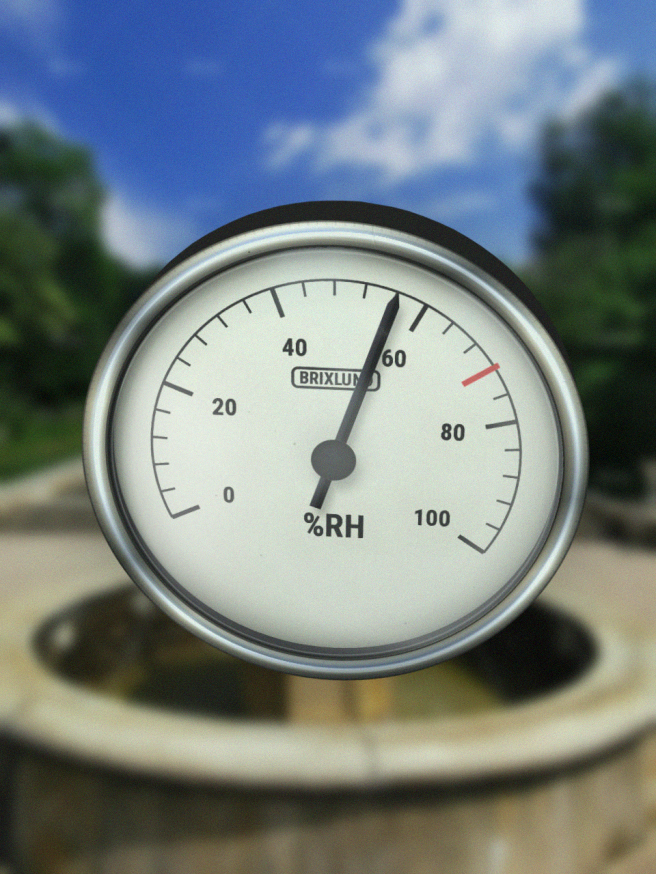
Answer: 56 %
